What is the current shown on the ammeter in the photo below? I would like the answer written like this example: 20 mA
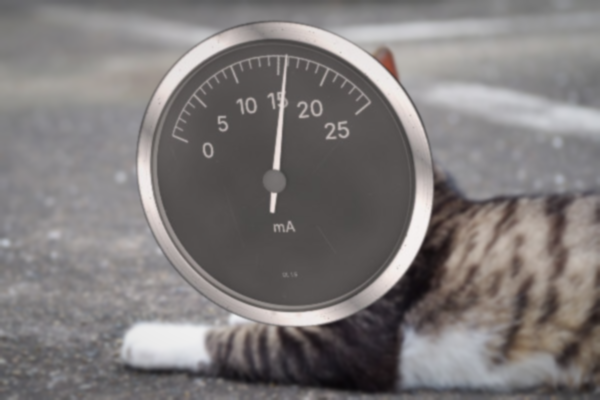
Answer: 16 mA
